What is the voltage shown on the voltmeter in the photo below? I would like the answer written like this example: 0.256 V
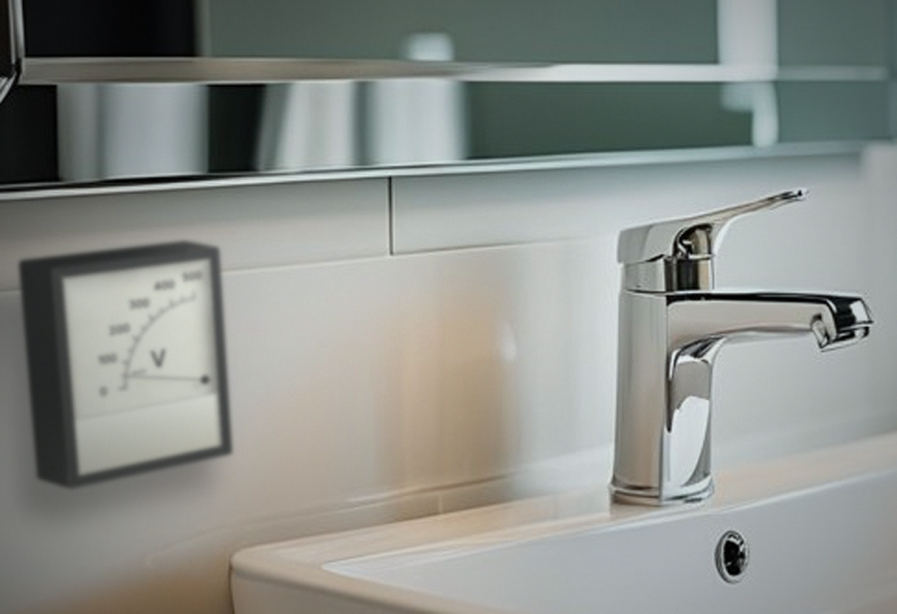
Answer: 50 V
